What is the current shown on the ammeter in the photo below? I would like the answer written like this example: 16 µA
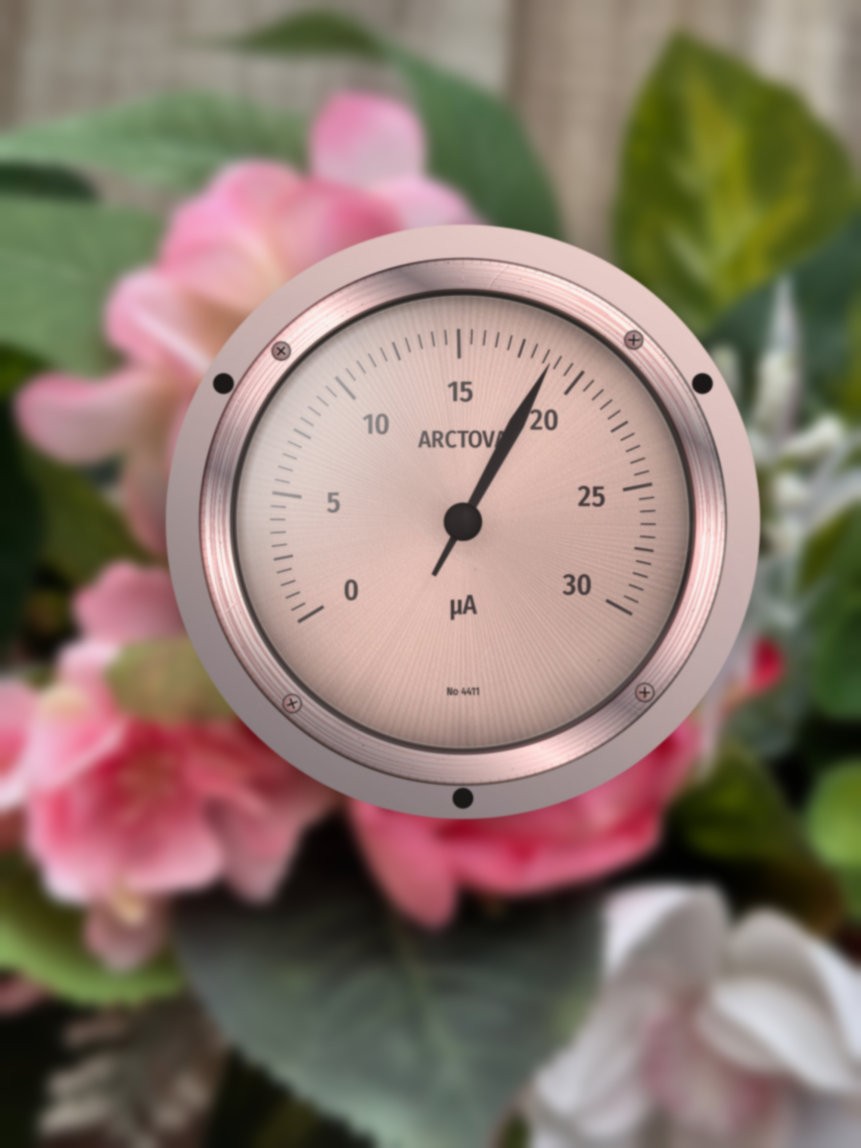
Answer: 18.75 µA
